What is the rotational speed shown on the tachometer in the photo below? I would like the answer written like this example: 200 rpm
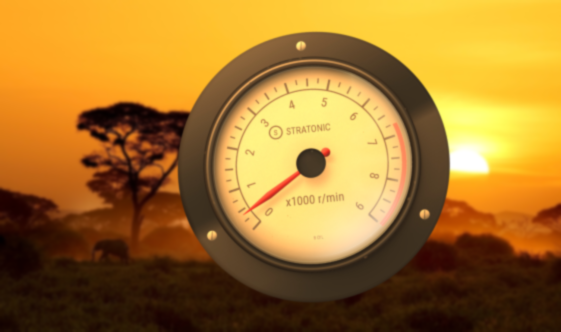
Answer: 375 rpm
